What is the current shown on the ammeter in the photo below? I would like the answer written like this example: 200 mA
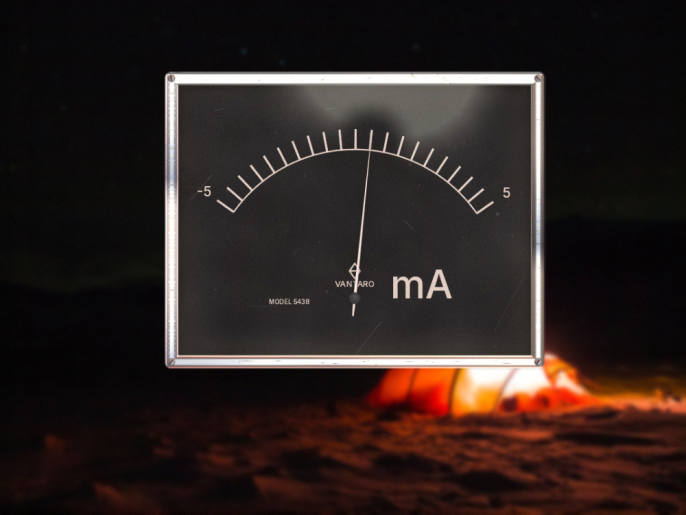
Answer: 0.5 mA
